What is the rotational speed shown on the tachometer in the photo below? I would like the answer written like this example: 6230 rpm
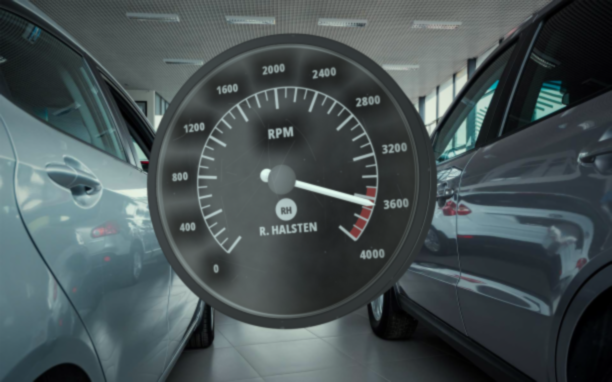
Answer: 3650 rpm
